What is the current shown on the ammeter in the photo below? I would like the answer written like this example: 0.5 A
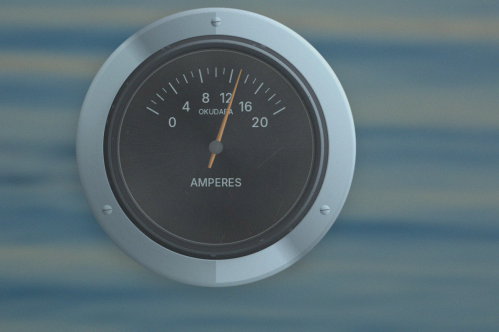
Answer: 13 A
